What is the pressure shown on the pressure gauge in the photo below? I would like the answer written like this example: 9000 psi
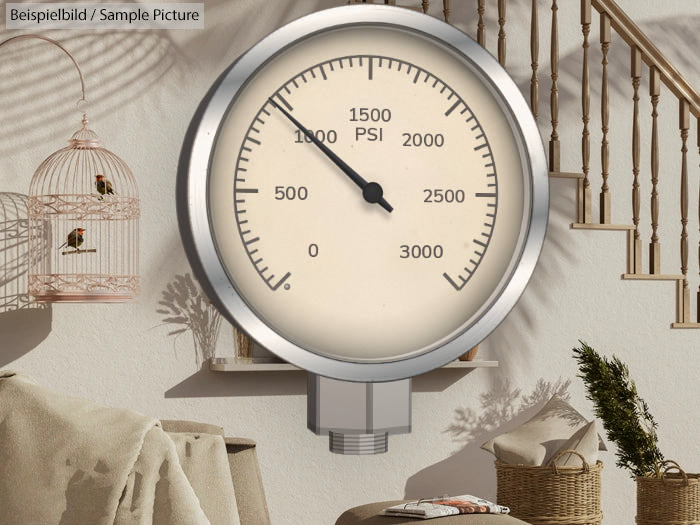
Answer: 950 psi
